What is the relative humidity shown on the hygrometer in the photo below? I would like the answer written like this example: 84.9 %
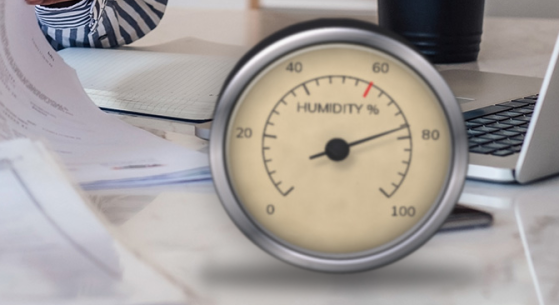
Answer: 76 %
